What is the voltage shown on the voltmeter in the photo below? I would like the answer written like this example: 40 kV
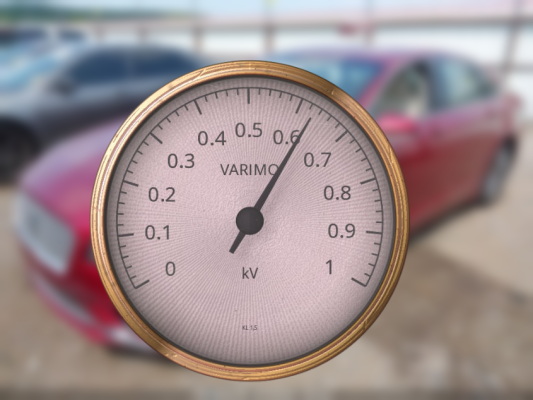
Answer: 0.63 kV
